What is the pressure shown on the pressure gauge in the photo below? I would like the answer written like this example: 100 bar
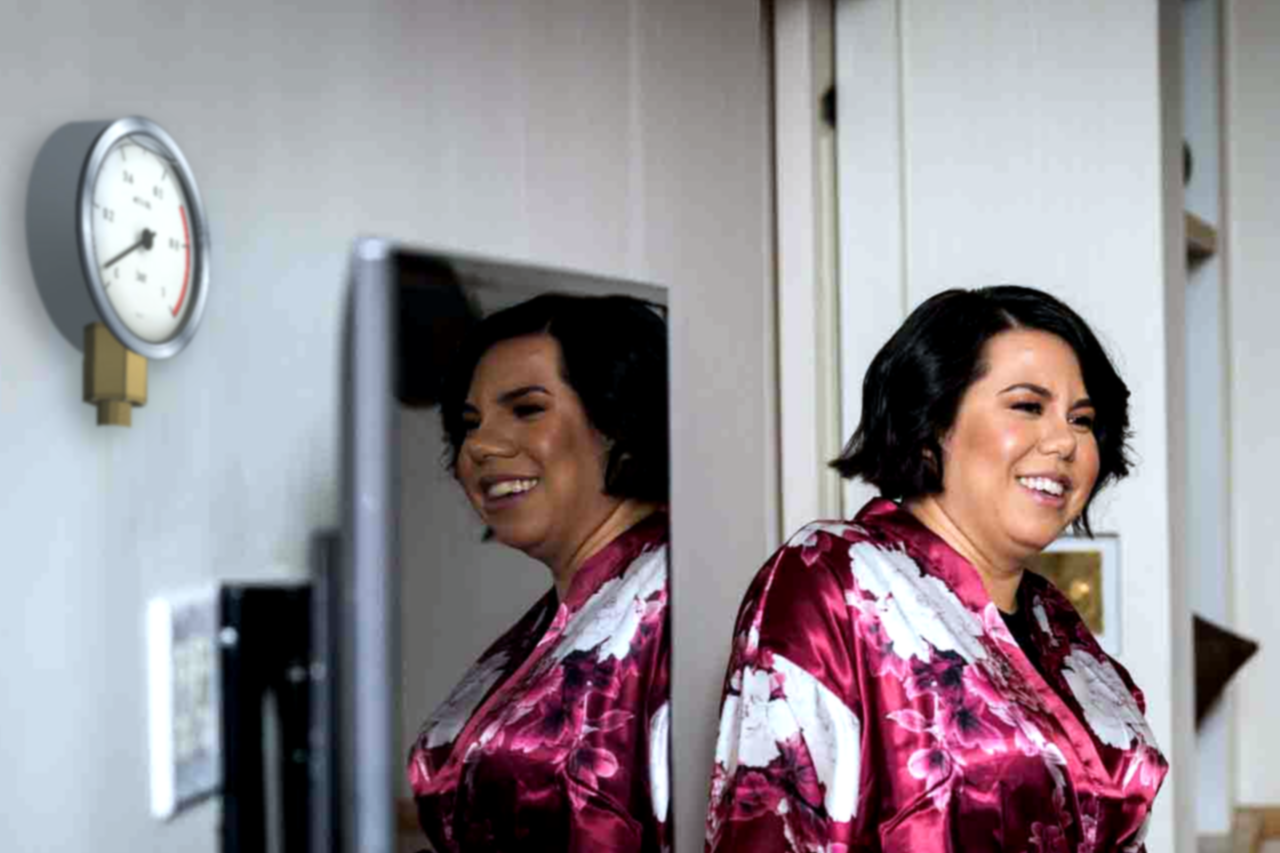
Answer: 0.05 bar
